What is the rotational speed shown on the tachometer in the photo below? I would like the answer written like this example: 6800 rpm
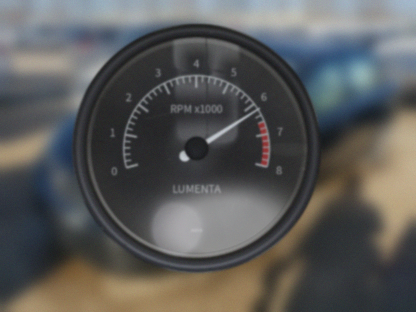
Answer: 6200 rpm
